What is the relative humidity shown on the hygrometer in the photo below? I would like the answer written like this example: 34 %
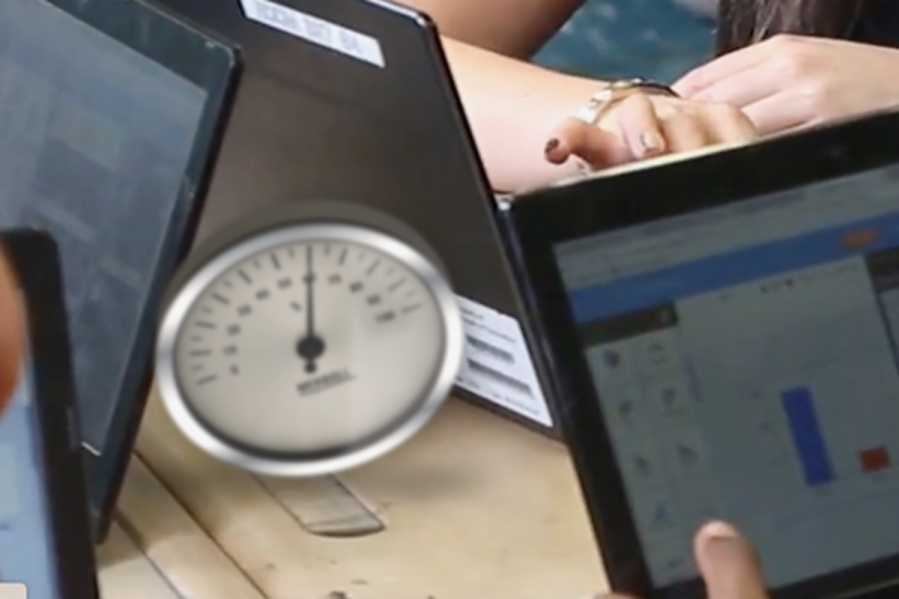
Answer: 60 %
